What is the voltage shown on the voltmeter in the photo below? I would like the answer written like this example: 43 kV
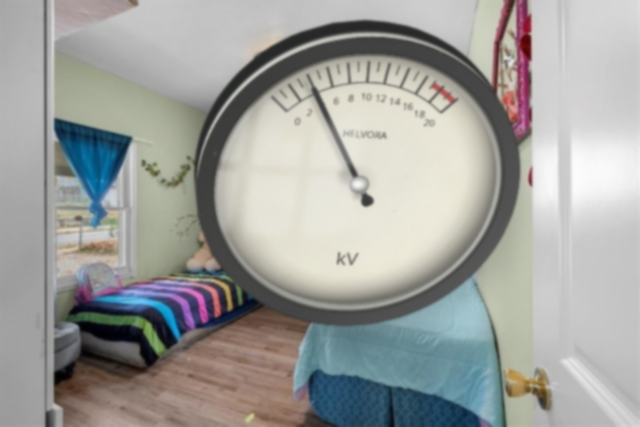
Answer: 4 kV
